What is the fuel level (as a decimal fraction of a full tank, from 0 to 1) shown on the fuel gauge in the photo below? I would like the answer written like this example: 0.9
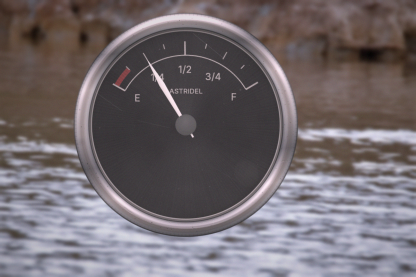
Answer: 0.25
